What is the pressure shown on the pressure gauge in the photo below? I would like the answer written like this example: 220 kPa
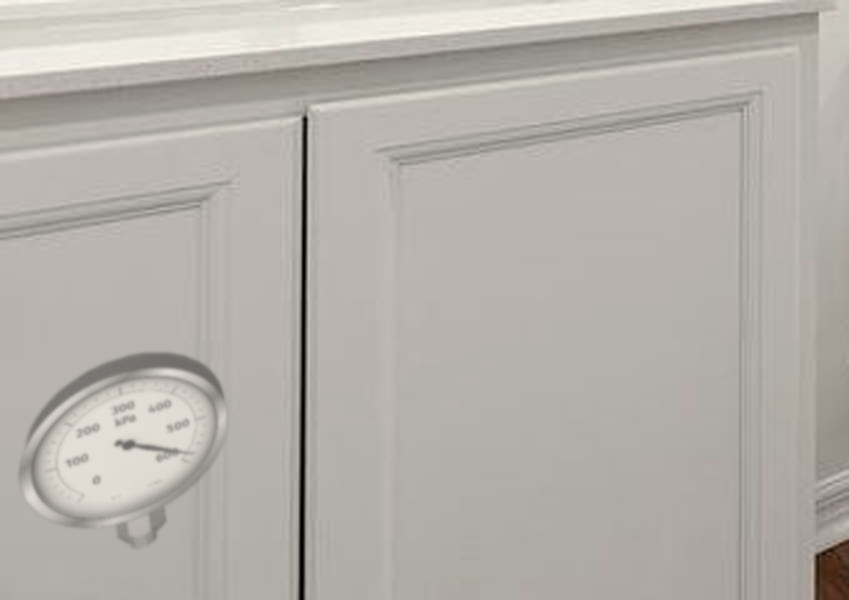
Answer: 580 kPa
